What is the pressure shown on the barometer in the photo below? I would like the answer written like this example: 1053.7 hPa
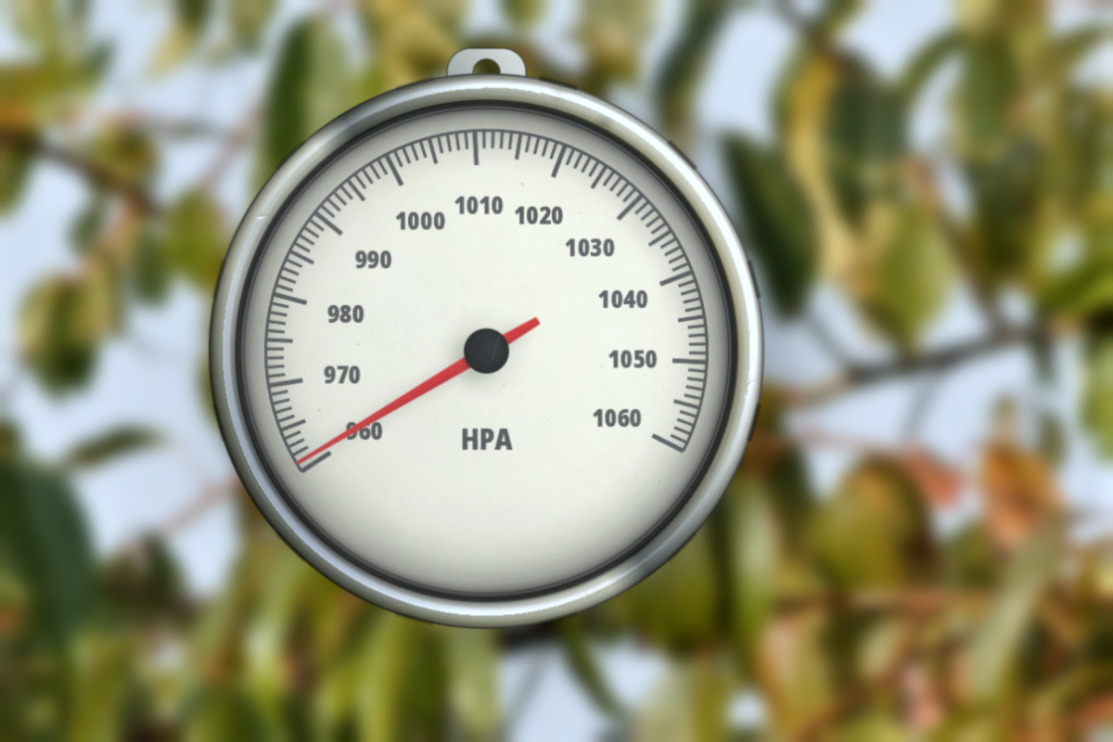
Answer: 961 hPa
